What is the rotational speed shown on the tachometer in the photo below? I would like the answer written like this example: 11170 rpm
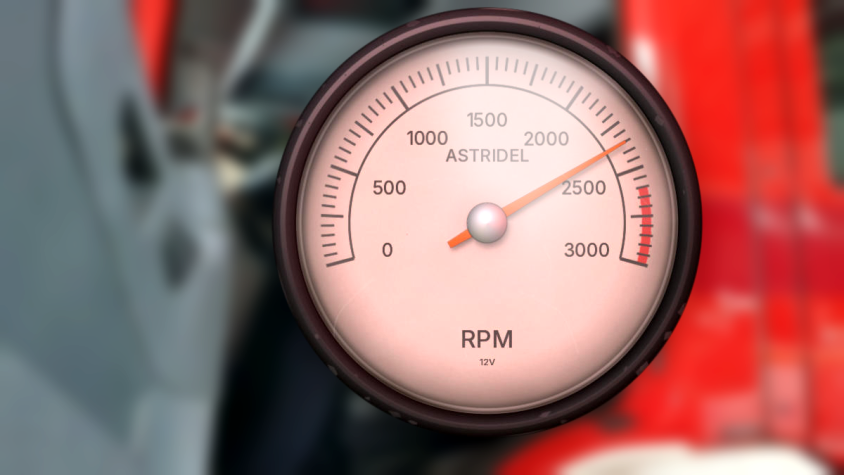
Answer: 2350 rpm
